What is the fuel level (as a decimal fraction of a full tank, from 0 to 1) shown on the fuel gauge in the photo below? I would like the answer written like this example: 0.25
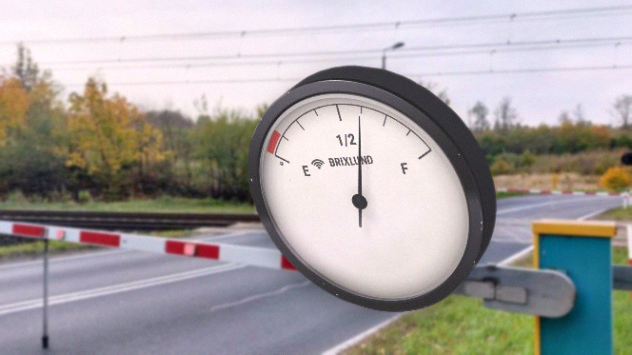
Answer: 0.625
